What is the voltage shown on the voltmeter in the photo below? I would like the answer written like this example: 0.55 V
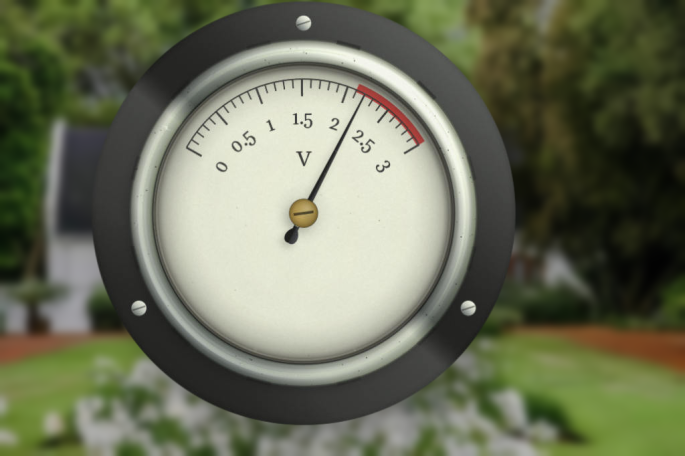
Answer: 2.2 V
